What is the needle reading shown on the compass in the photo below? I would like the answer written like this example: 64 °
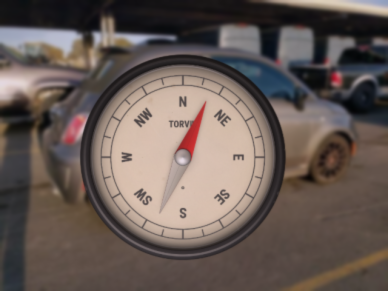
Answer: 22.5 °
